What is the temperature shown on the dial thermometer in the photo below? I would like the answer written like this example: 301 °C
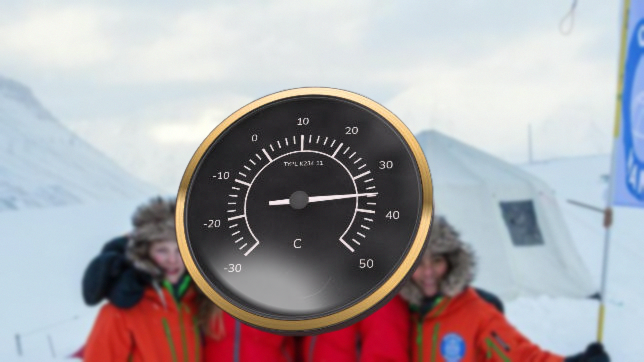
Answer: 36 °C
